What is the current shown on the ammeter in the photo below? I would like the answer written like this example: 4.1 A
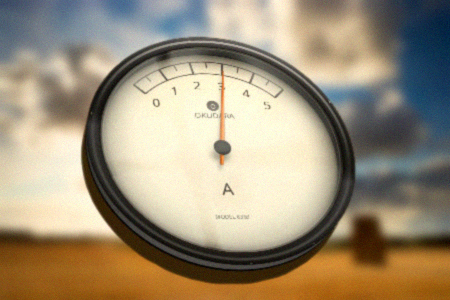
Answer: 3 A
